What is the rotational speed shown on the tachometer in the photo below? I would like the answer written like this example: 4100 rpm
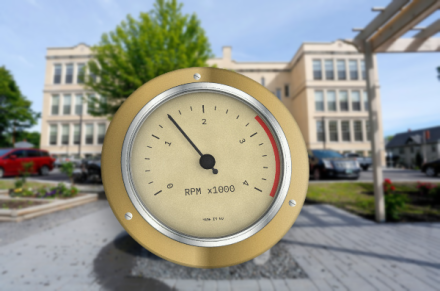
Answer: 1400 rpm
